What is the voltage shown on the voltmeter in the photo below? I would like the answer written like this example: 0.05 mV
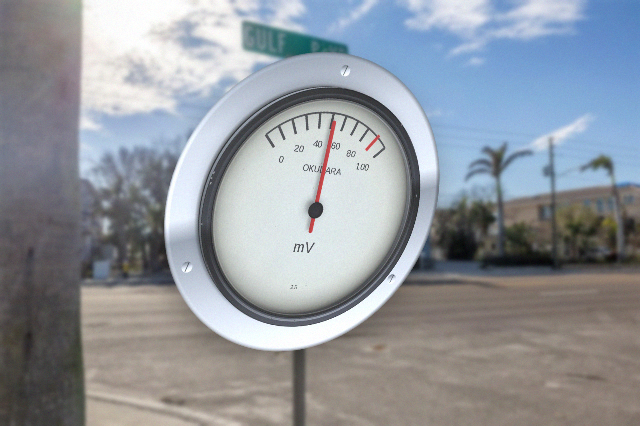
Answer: 50 mV
